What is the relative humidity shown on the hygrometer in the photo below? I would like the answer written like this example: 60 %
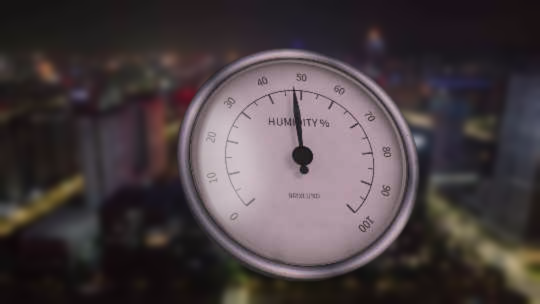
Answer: 47.5 %
